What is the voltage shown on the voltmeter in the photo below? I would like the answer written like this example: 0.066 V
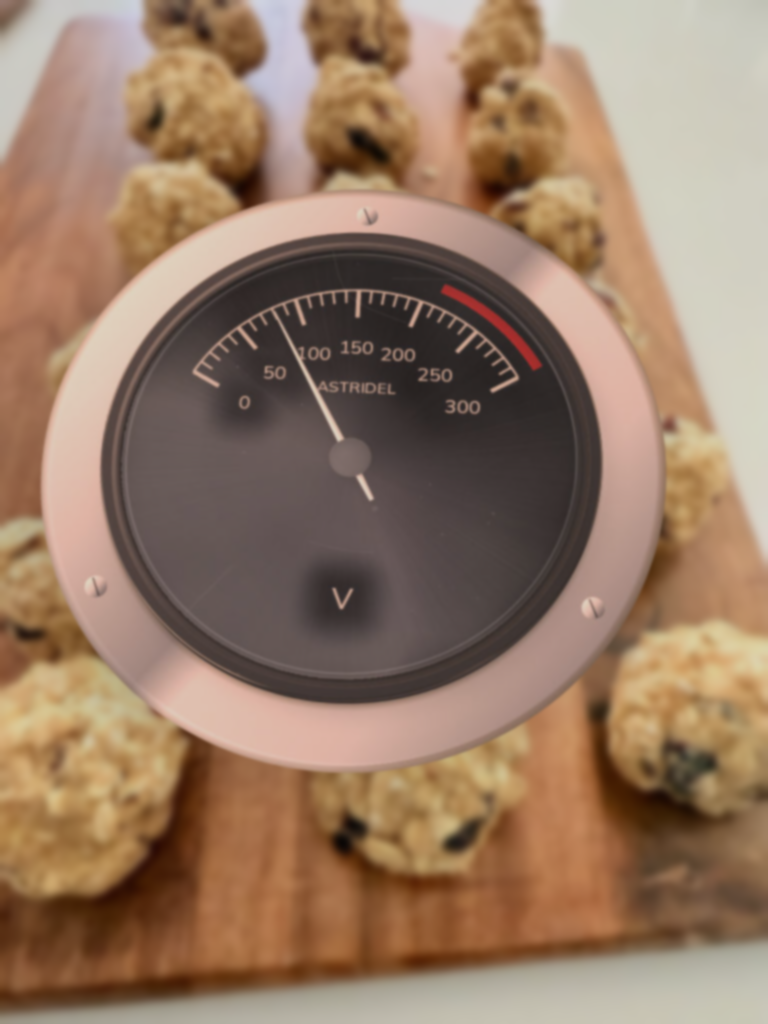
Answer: 80 V
